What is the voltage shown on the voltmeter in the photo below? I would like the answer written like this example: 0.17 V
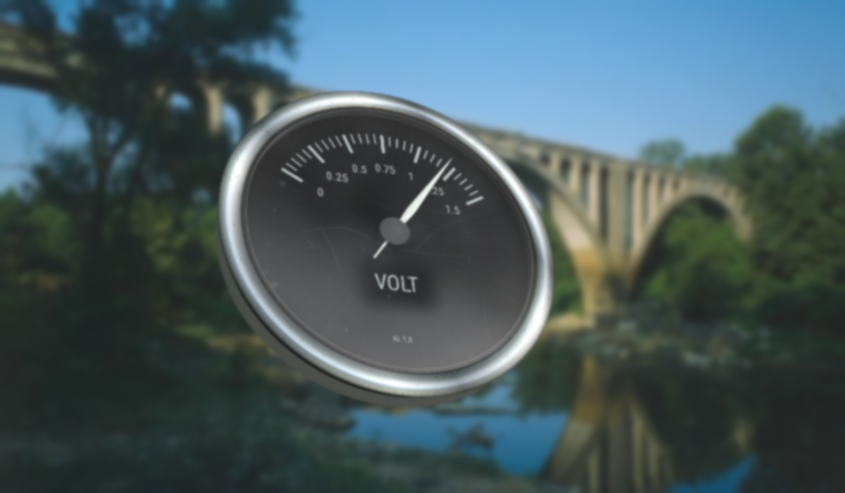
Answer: 1.2 V
